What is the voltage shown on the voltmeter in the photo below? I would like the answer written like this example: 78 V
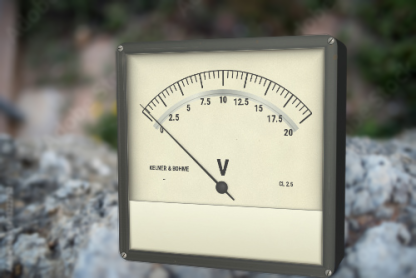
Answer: 0.5 V
